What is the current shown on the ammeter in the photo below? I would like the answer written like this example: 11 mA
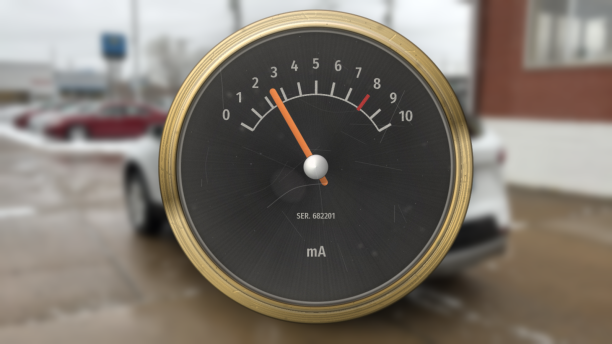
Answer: 2.5 mA
